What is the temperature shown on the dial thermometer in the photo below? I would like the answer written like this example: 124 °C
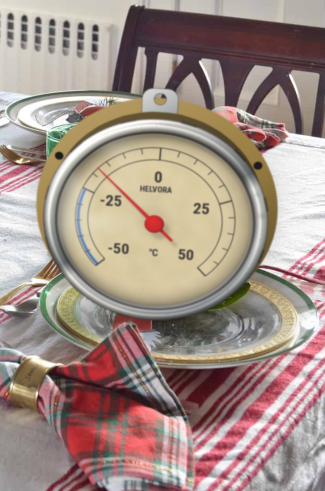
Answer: -17.5 °C
